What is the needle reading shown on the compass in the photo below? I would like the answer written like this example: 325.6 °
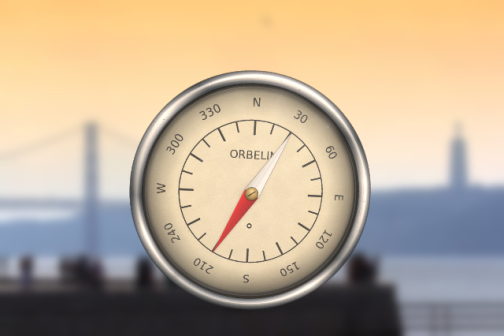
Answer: 210 °
